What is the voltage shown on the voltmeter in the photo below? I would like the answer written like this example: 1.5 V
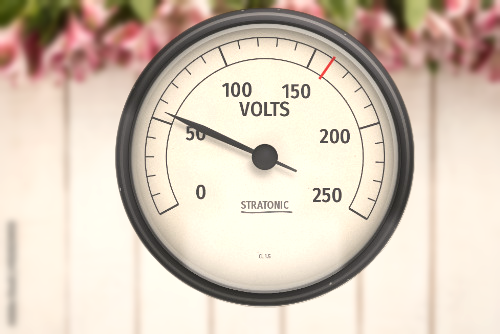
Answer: 55 V
